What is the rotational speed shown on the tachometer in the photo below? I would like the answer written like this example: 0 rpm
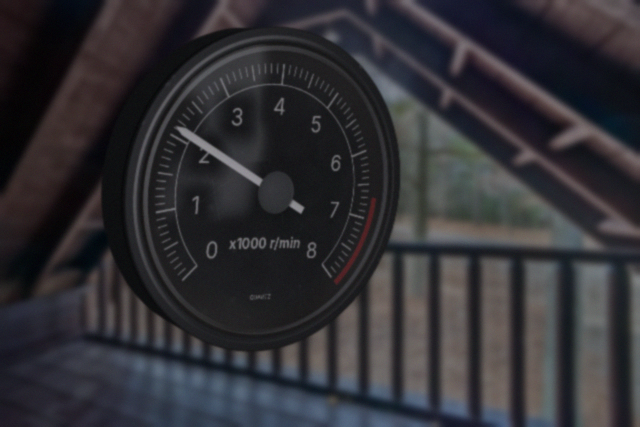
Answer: 2100 rpm
